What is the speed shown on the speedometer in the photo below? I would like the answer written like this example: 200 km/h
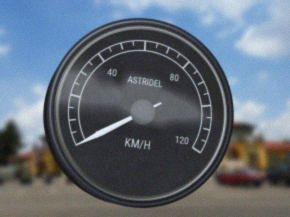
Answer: 0 km/h
